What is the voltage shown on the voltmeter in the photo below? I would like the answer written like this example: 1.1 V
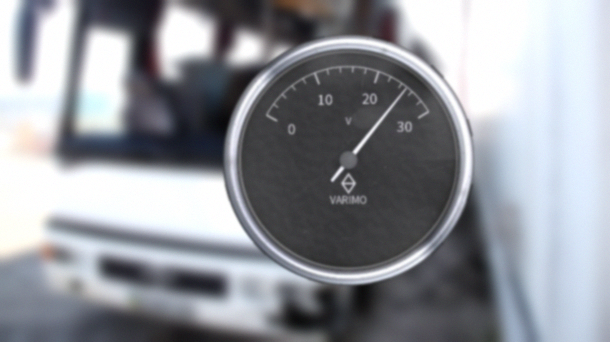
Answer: 25 V
